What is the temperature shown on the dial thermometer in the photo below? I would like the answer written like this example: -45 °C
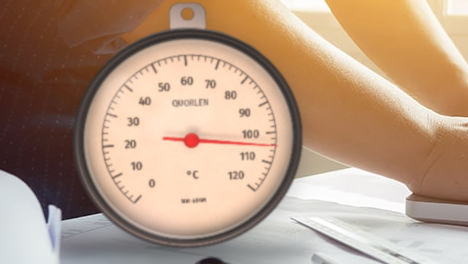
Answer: 104 °C
